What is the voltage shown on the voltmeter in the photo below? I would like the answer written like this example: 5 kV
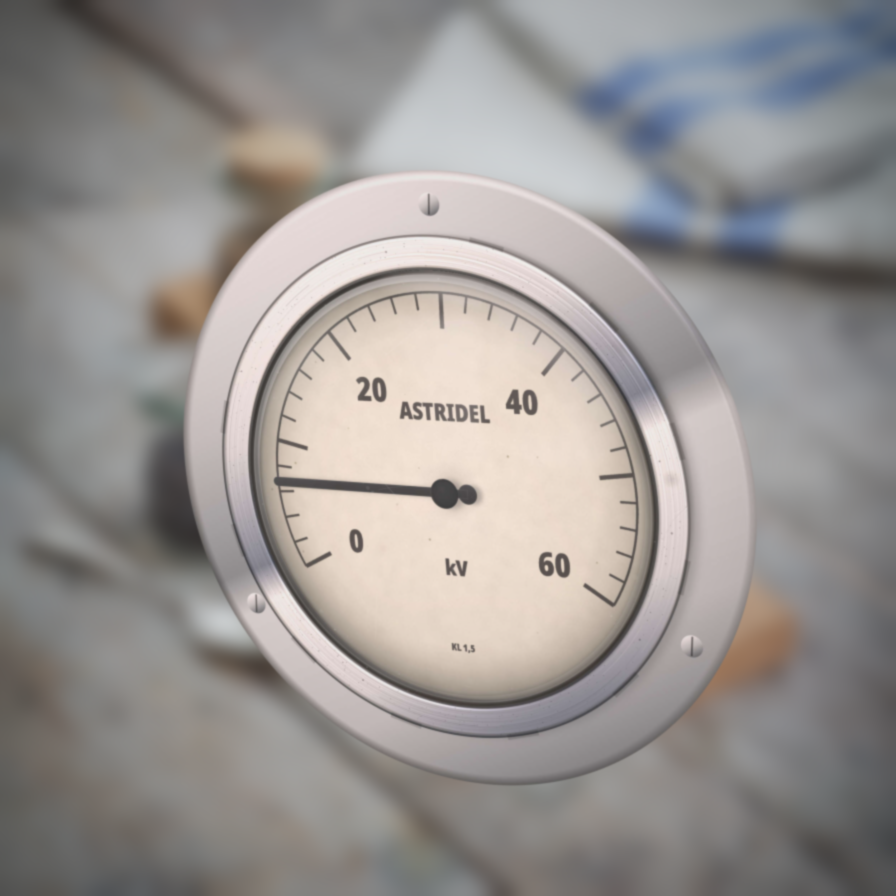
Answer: 7 kV
